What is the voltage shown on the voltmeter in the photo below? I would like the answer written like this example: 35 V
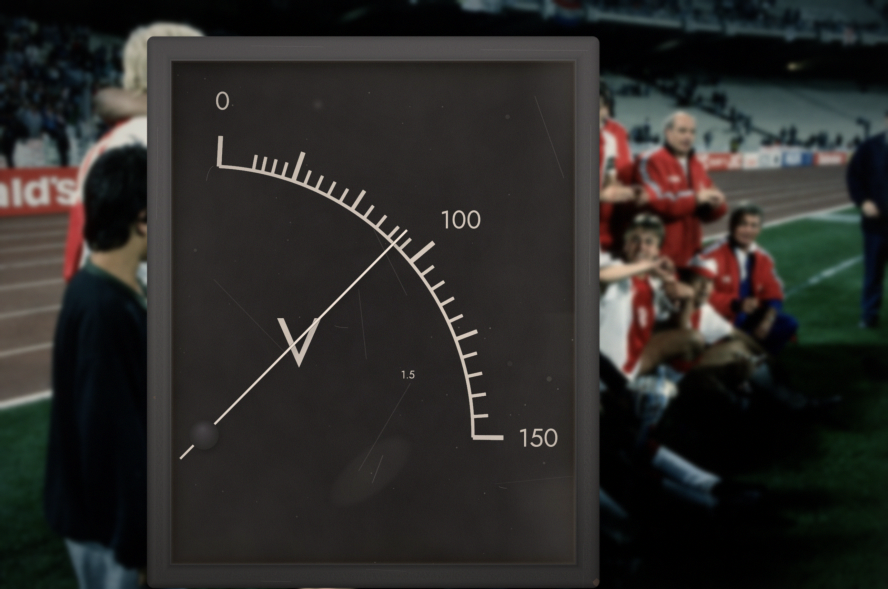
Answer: 92.5 V
